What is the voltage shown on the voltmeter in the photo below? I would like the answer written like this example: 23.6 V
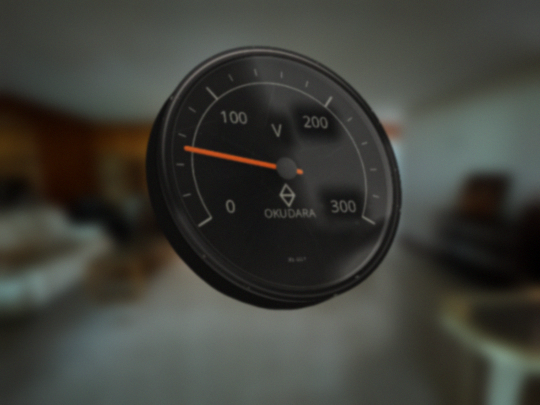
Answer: 50 V
